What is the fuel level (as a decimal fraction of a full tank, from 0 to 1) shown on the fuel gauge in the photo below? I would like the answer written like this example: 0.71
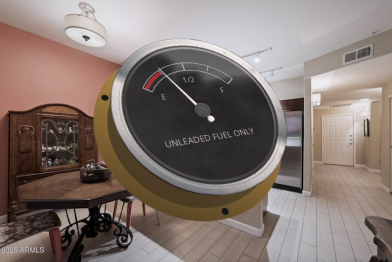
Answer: 0.25
